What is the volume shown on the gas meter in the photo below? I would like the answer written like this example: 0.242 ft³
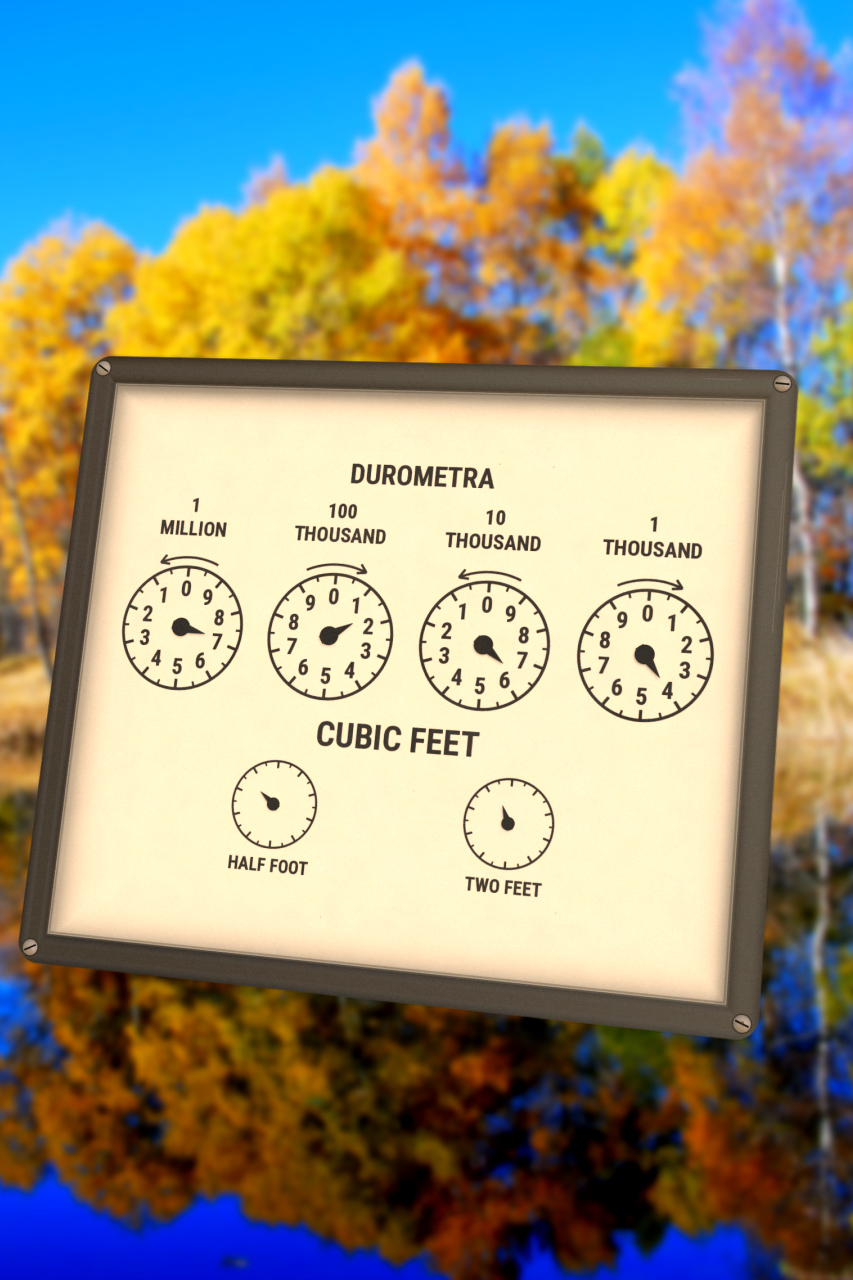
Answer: 716400 ft³
